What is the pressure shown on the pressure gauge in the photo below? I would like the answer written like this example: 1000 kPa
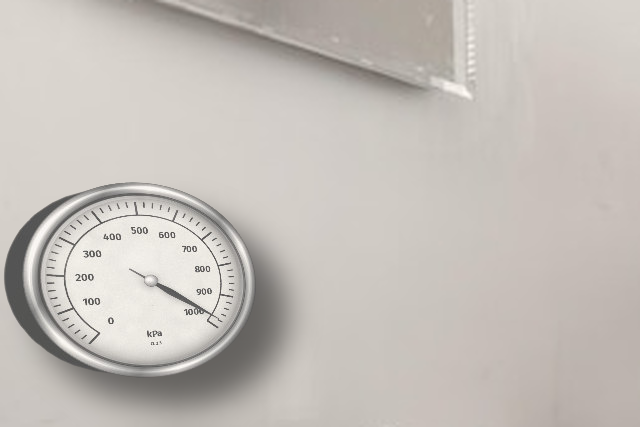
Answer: 980 kPa
